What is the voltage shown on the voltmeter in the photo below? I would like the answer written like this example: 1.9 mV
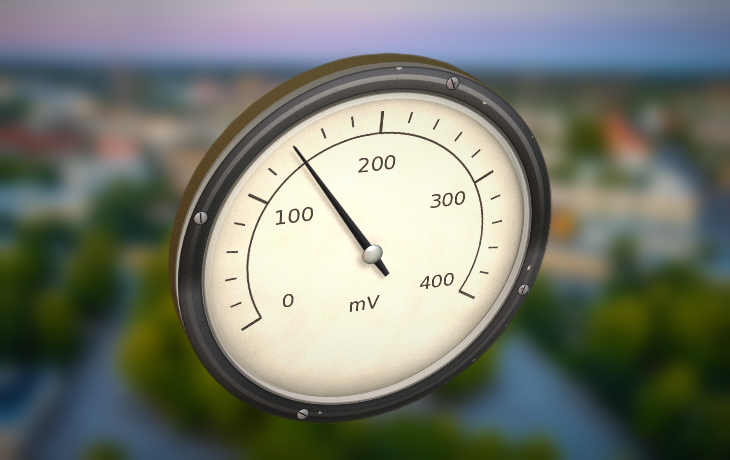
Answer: 140 mV
